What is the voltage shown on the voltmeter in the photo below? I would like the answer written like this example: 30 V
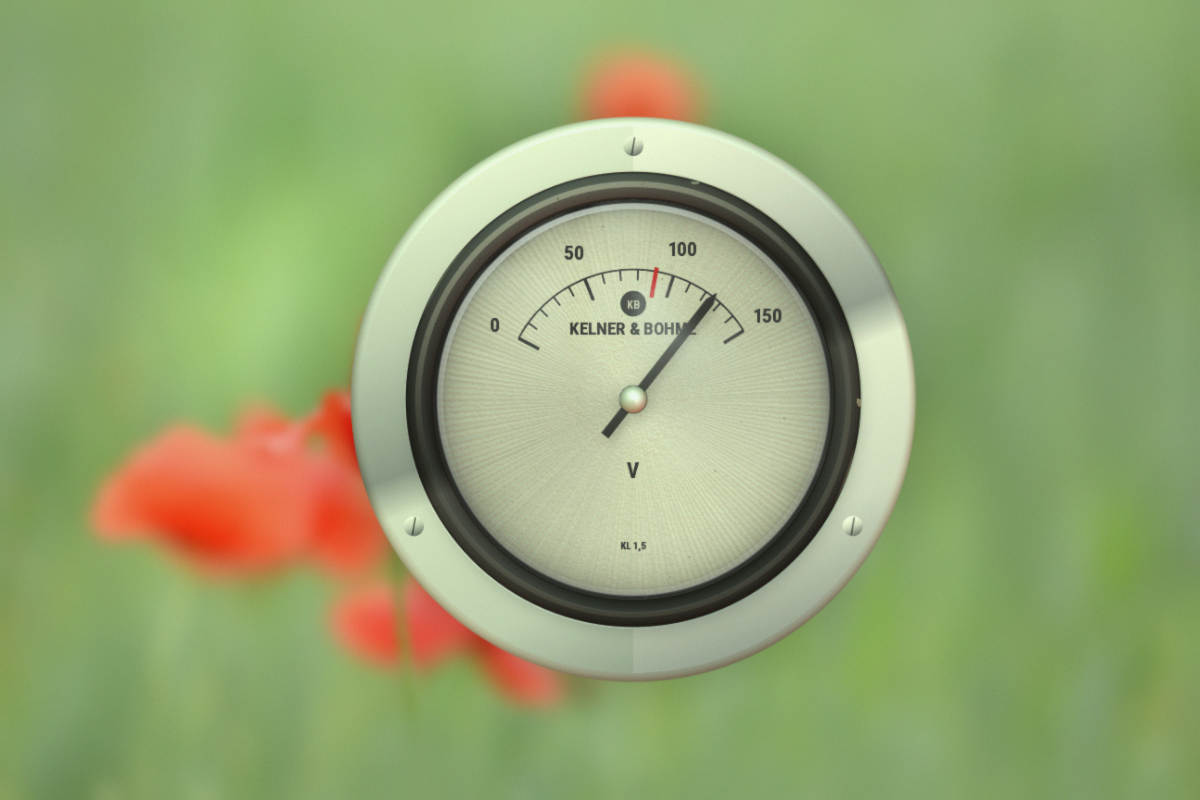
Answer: 125 V
